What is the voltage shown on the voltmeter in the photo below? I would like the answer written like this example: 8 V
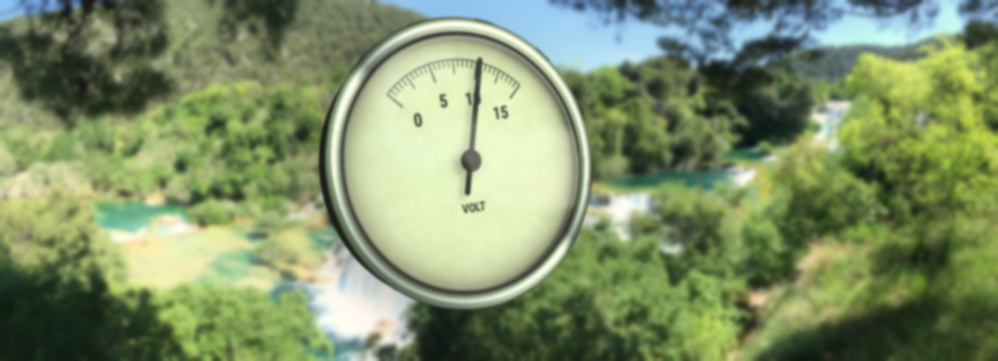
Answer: 10 V
